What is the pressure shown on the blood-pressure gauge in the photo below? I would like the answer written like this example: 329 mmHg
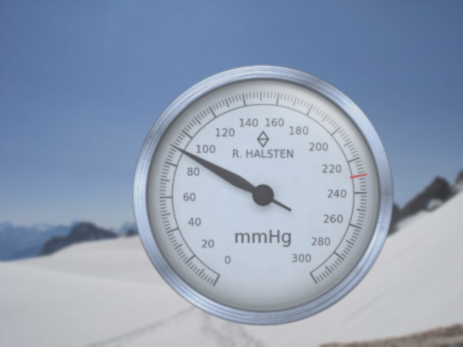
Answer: 90 mmHg
